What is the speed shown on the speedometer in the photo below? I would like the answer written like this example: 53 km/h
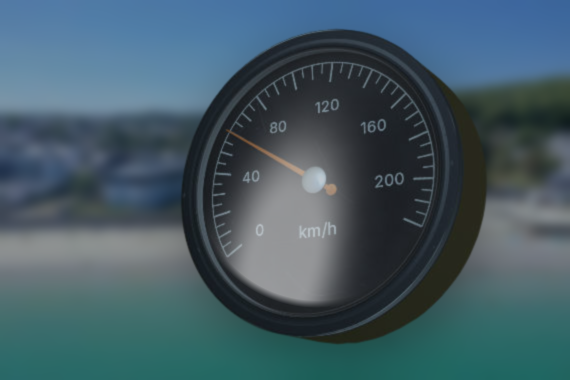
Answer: 60 km/h
